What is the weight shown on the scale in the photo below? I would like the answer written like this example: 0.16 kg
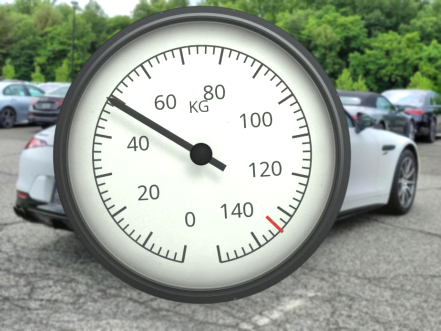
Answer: 49 kg
